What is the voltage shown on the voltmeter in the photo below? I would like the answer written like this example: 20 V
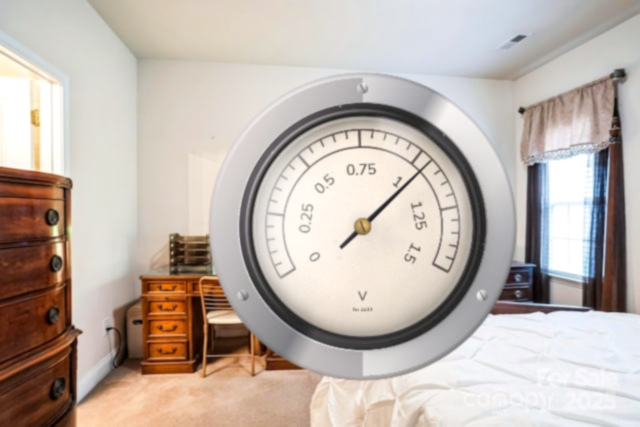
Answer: 1.05 V
